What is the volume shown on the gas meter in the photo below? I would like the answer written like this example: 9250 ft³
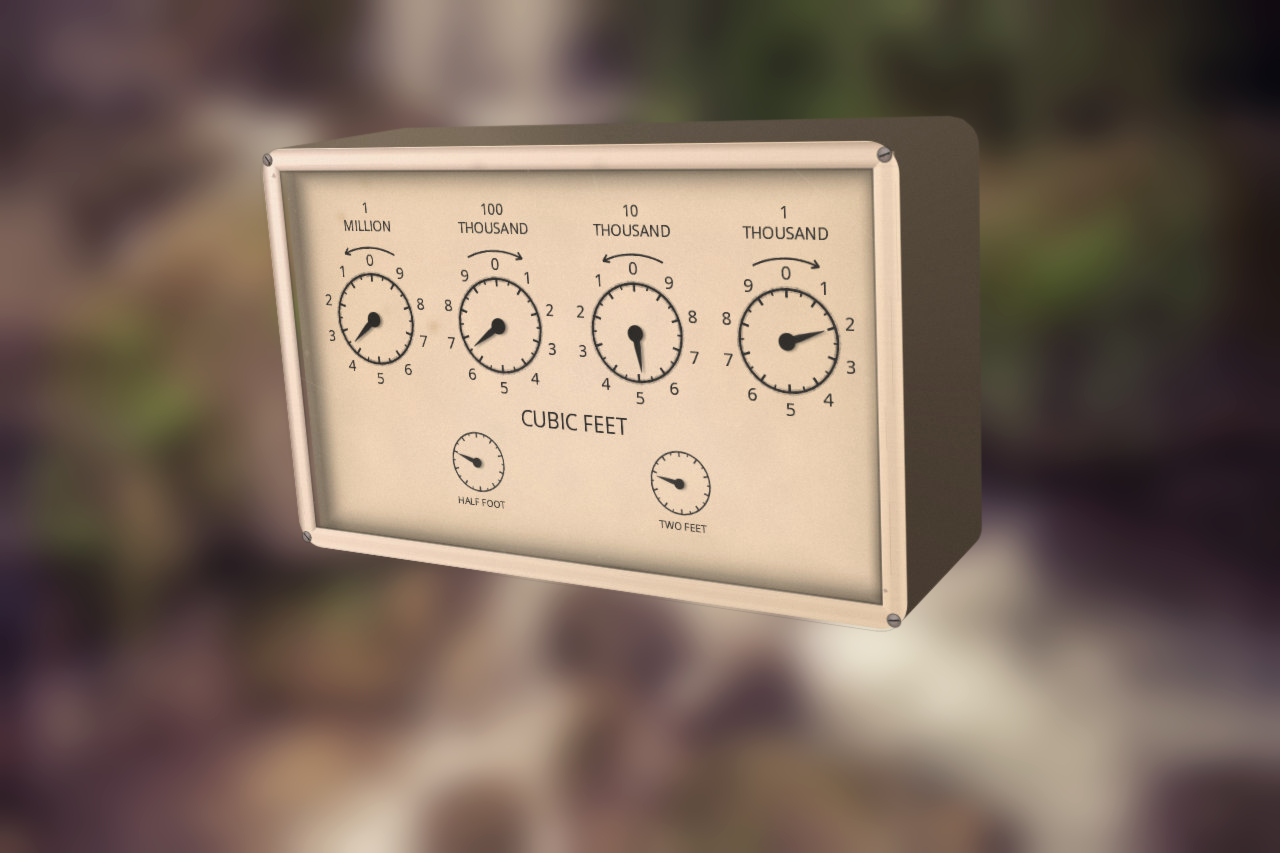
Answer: 365200 ft³
